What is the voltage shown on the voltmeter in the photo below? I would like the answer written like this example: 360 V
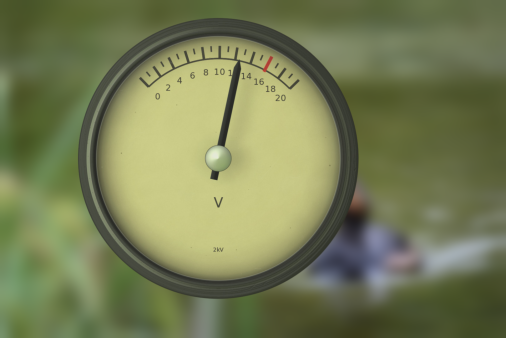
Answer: 12.5 V
